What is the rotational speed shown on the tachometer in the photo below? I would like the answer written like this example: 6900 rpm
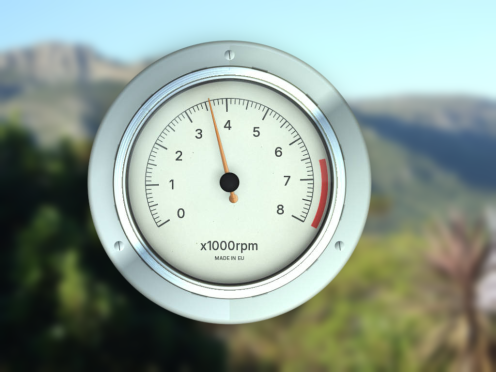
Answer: 3600 rpm
